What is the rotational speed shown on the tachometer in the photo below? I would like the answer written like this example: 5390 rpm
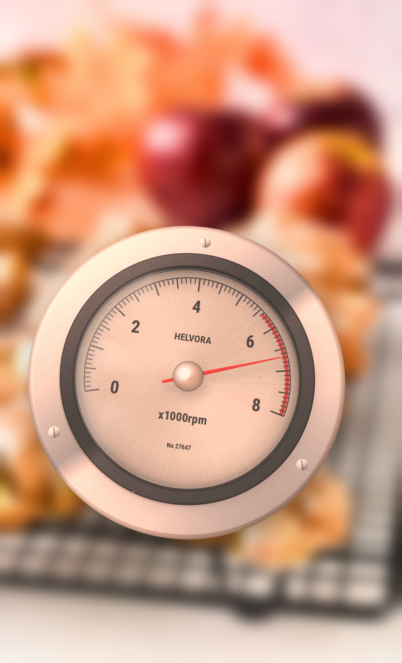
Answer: 6700 rpm
